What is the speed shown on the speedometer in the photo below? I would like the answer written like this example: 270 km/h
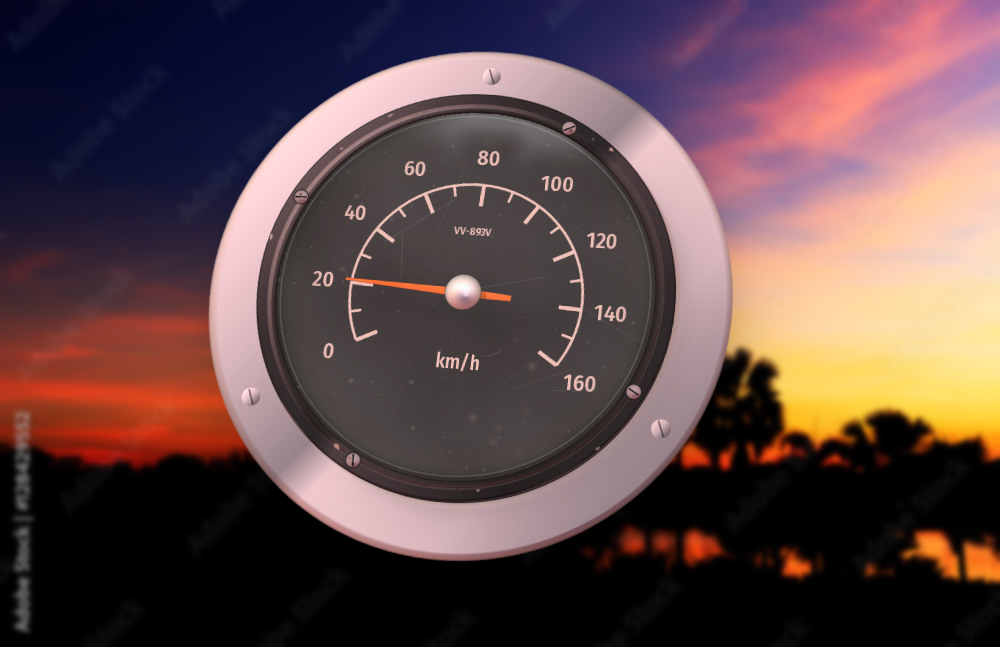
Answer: 20 km/h
